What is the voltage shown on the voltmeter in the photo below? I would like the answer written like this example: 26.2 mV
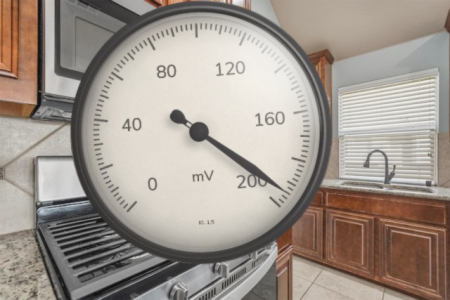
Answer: 194 mV
